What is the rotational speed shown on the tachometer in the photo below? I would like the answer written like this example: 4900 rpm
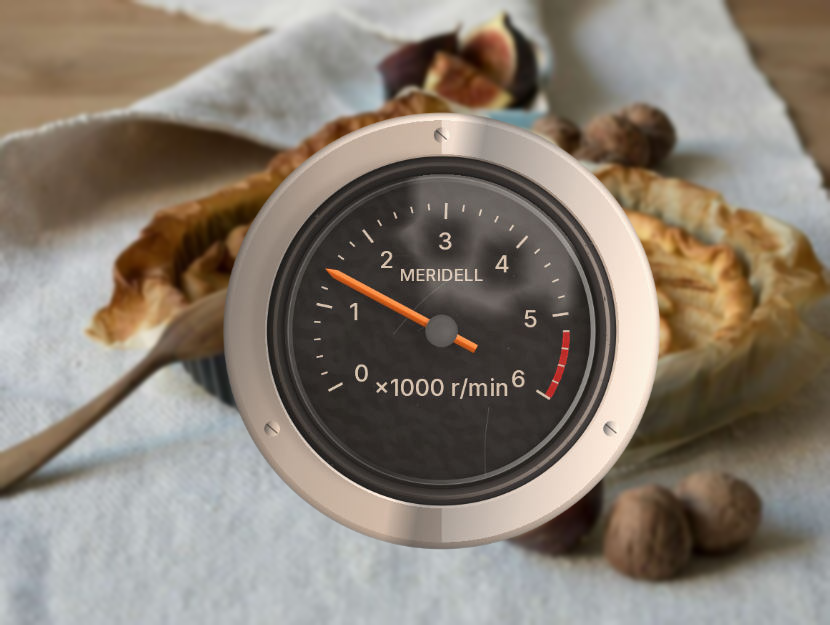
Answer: 1400 rpm
